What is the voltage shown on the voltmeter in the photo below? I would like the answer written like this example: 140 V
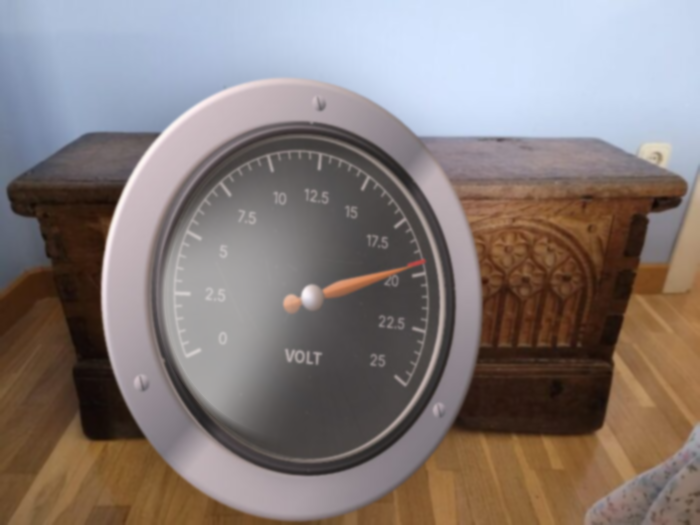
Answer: 19.5 V
